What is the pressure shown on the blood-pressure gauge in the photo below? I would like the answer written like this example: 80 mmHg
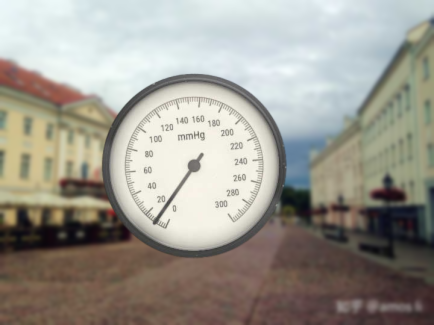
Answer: 10 mmHg
